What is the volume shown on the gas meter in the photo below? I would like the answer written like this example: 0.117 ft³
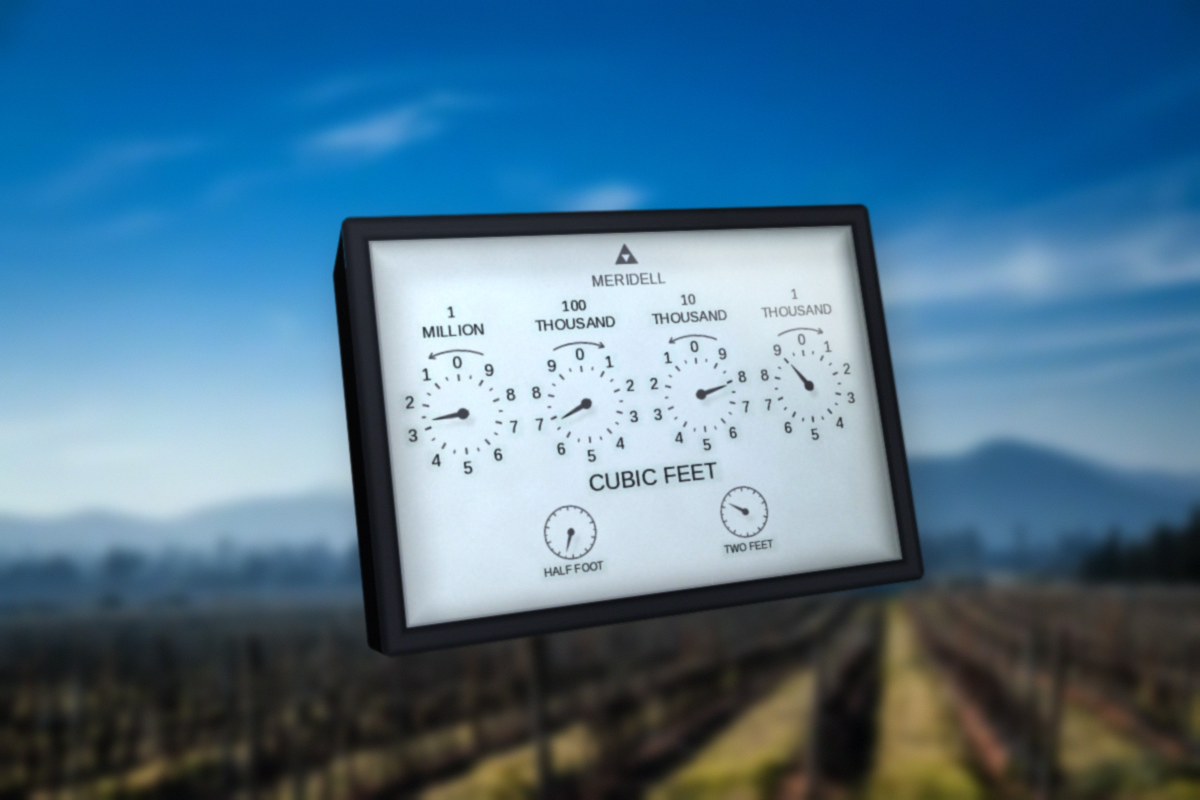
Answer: 267900 ft³
